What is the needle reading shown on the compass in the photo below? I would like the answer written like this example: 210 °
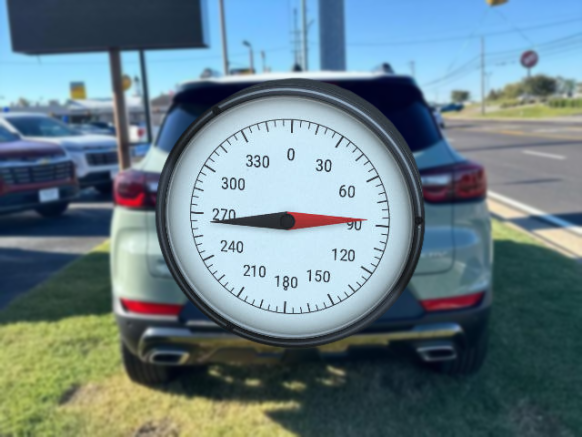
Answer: 85 °
